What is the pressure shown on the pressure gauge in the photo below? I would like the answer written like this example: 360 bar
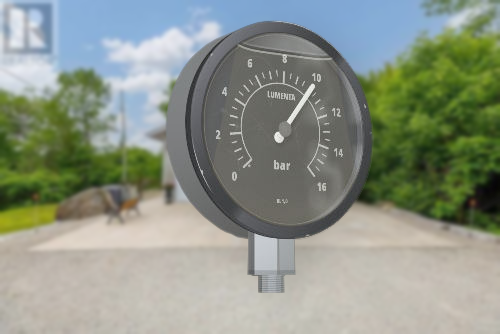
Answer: 10 bar
